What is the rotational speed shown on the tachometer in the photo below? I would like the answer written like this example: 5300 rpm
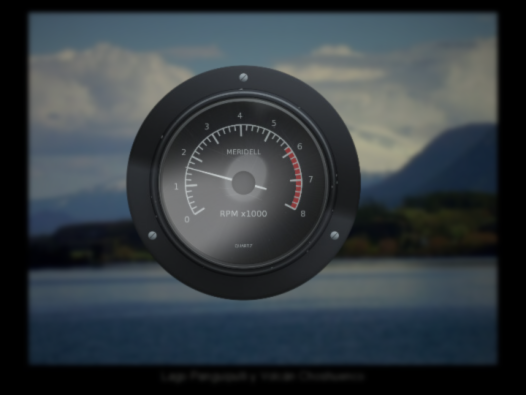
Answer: 1600 rpm
